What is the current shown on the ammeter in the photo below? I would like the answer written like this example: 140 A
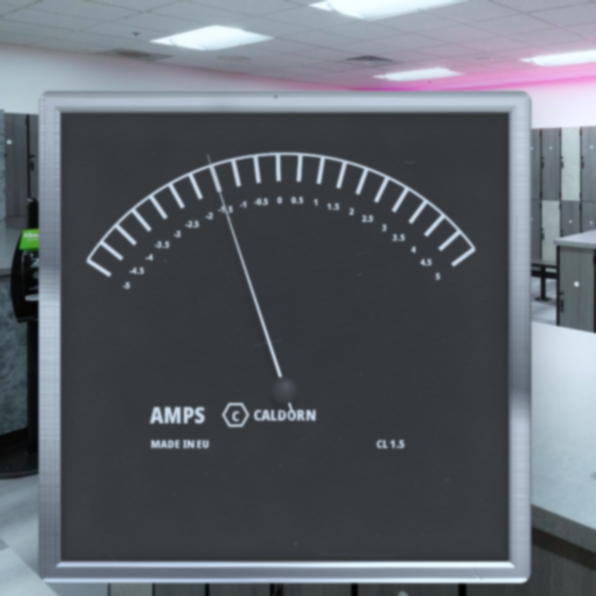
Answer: -1.5 A
